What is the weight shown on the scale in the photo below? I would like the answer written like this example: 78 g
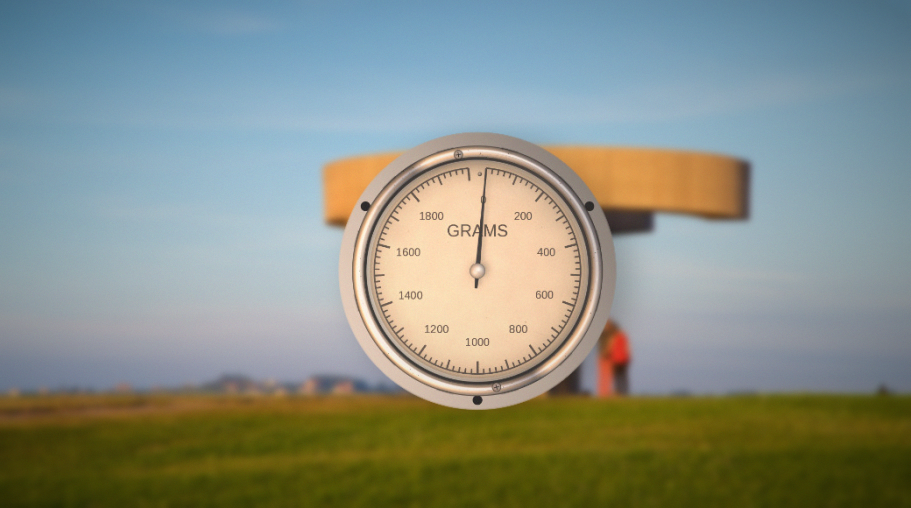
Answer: 0 g
